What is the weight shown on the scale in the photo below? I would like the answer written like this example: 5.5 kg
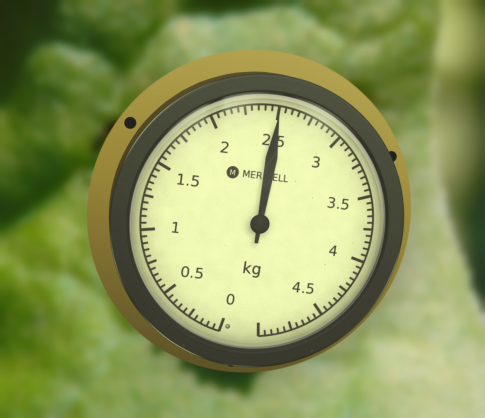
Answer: 2.5 kg
